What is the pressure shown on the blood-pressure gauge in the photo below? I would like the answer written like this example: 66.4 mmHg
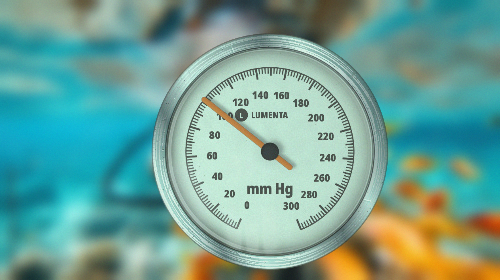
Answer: 100 mmHg
